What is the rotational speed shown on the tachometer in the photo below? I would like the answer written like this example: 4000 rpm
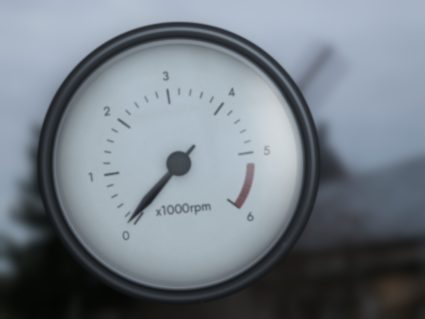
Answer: 100 rpm
